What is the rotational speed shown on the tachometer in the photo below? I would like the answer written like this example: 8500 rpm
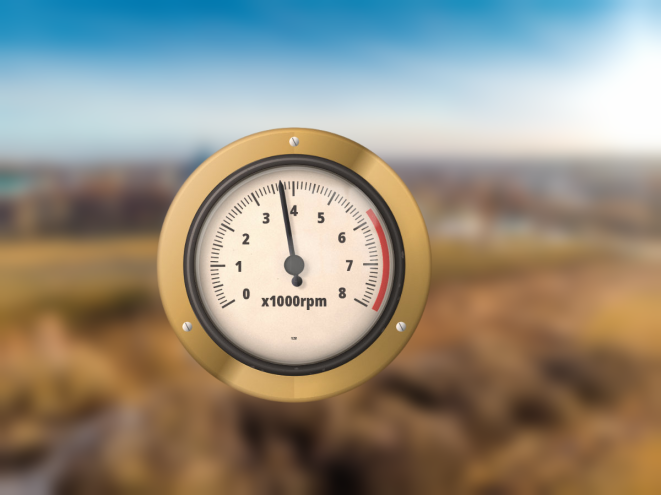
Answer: 3700 rpm
